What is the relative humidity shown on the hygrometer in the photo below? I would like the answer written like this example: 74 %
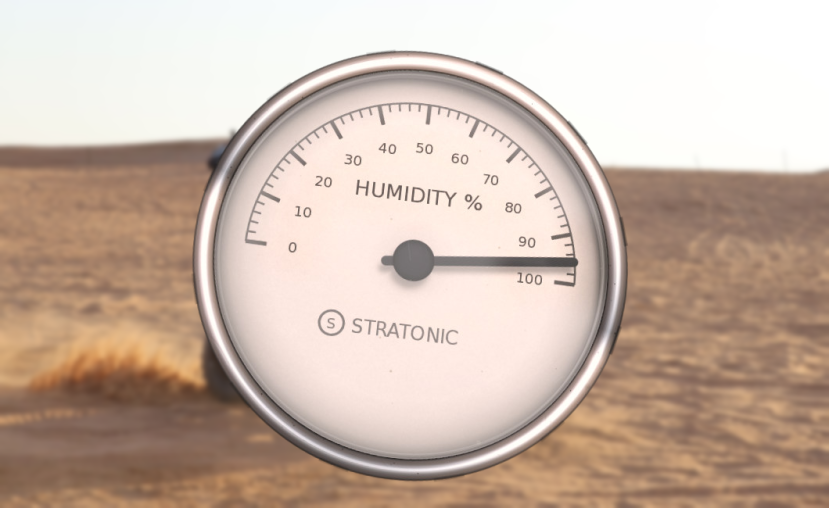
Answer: 96 %
